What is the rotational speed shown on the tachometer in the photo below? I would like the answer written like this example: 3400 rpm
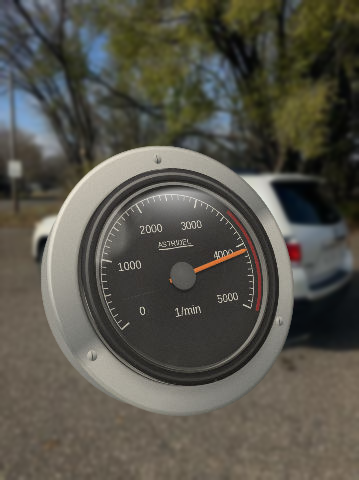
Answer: 4100 rpm
